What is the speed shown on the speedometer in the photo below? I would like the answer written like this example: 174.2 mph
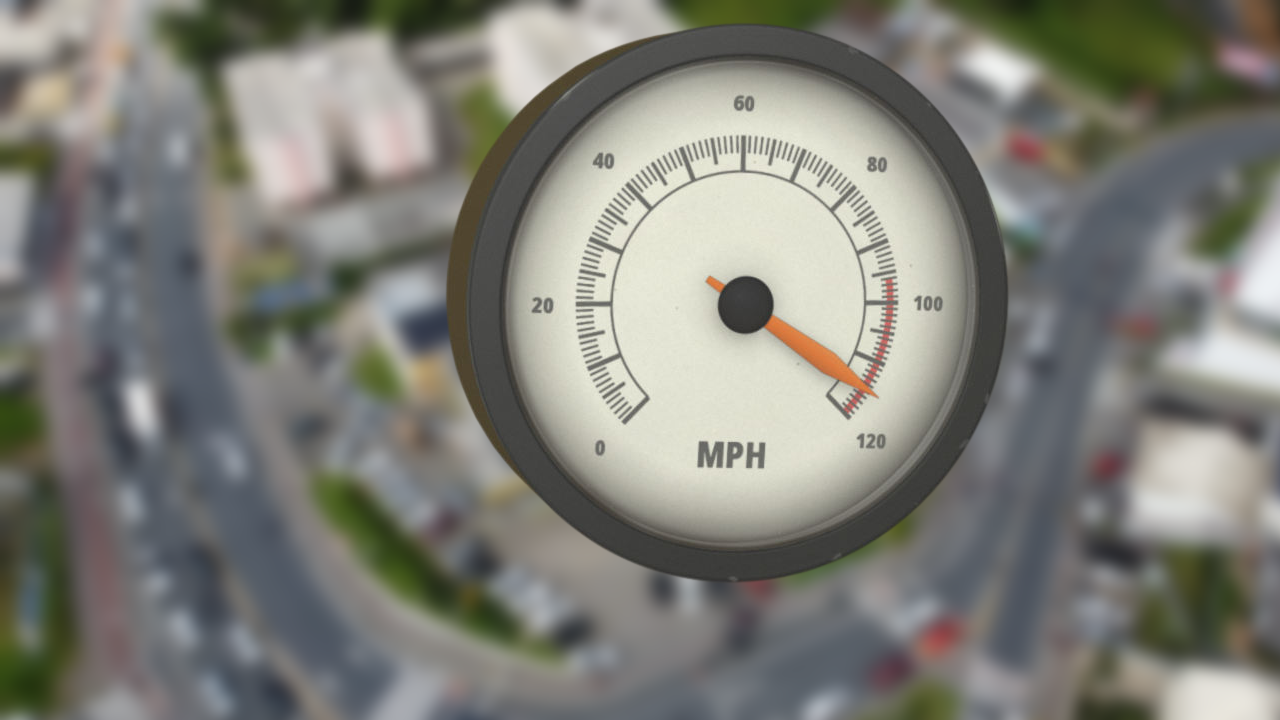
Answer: 115 mph
